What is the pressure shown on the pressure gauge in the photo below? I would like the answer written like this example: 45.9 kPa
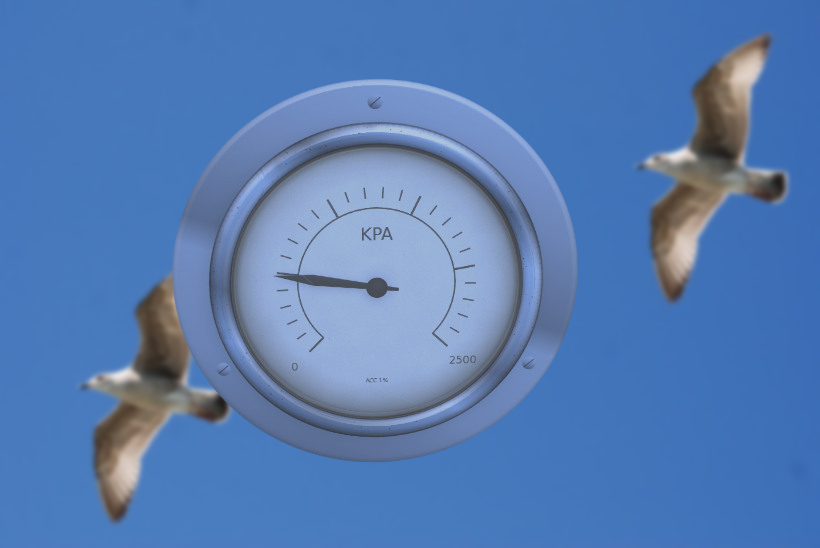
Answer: 500 kPa
